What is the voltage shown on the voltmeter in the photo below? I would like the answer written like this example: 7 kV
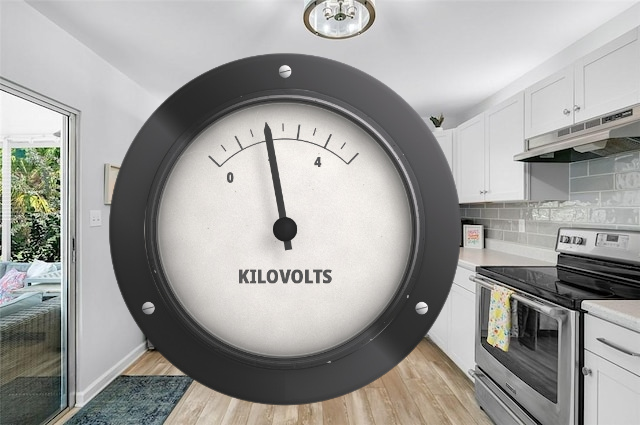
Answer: 2 kV
